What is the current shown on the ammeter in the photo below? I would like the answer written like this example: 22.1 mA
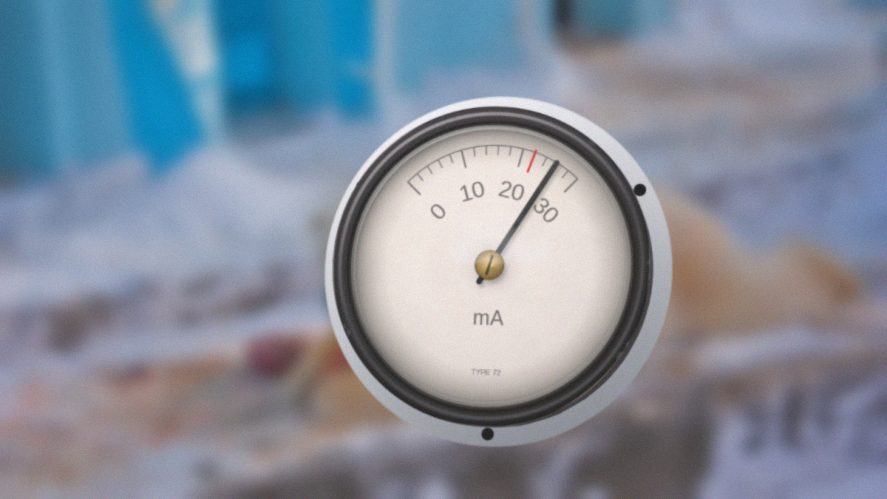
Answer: 26 mA
